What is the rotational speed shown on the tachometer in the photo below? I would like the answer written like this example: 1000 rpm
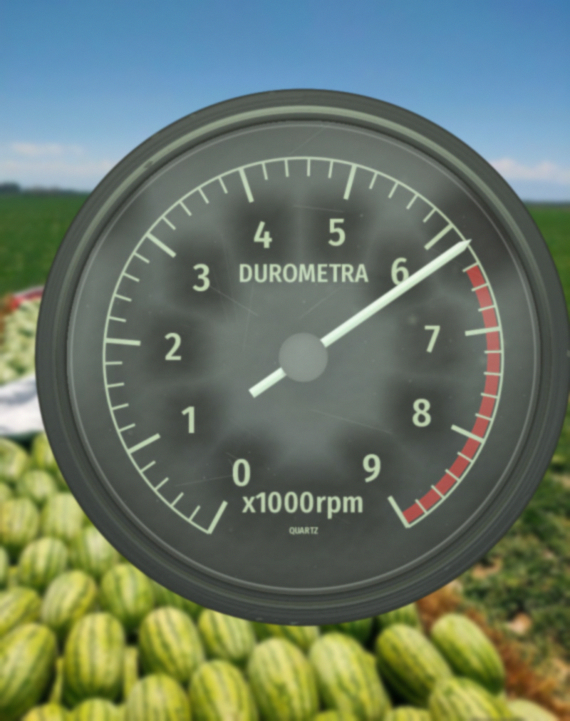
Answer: 6200 rpm
